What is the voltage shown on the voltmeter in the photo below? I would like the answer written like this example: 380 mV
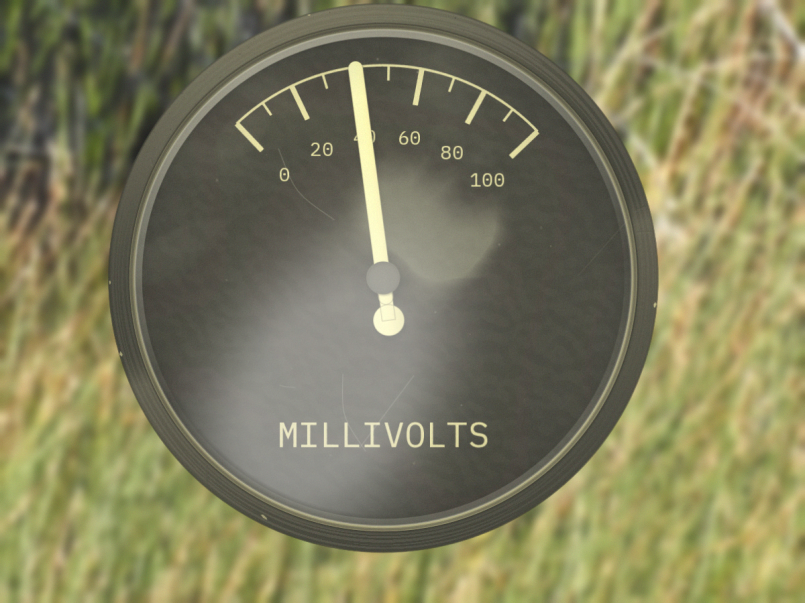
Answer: 40 mV
